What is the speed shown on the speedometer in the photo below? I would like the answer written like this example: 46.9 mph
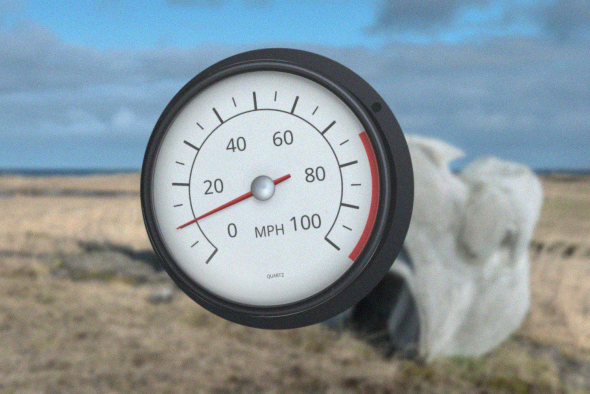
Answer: 10 mph
